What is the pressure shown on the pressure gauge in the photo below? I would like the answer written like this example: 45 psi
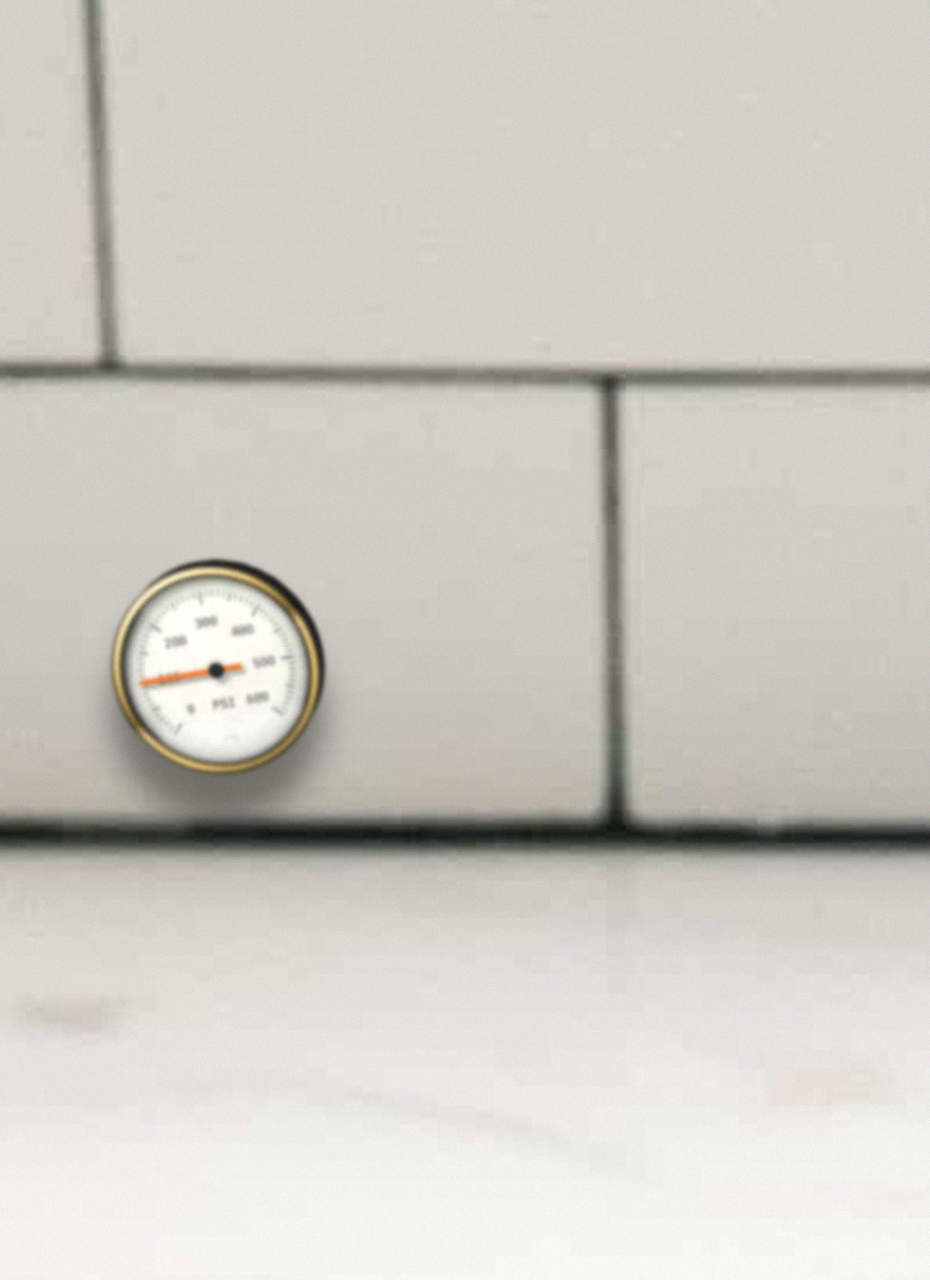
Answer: 100 psi
